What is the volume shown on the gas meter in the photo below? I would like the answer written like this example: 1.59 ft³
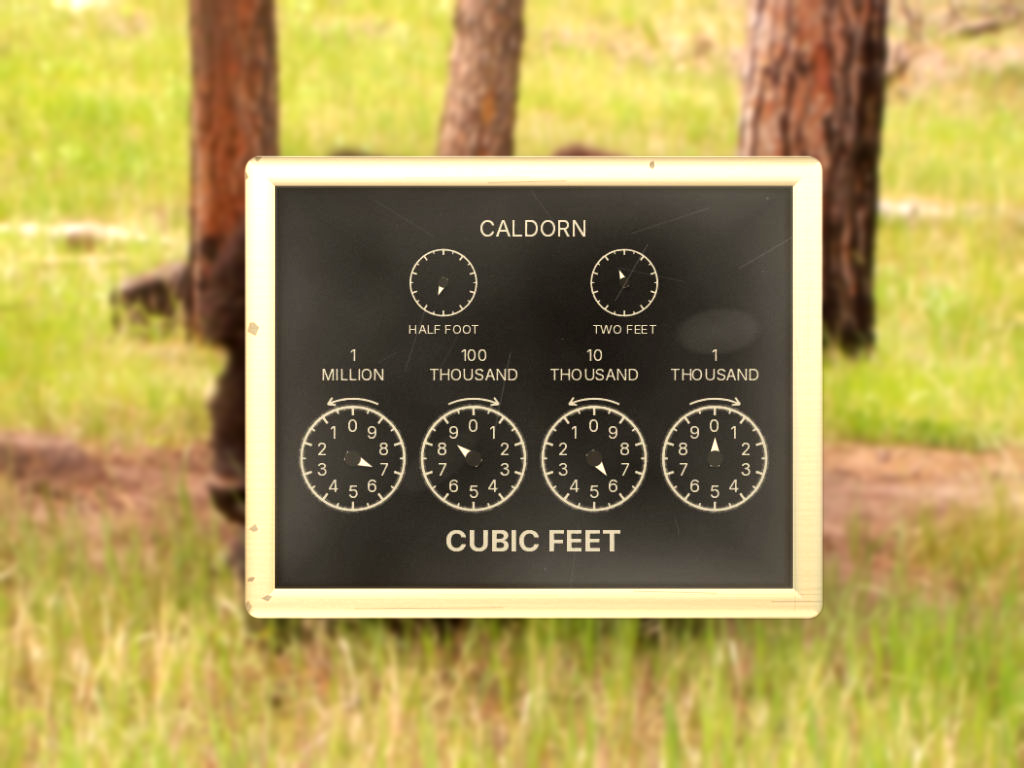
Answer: 686000 ft³
